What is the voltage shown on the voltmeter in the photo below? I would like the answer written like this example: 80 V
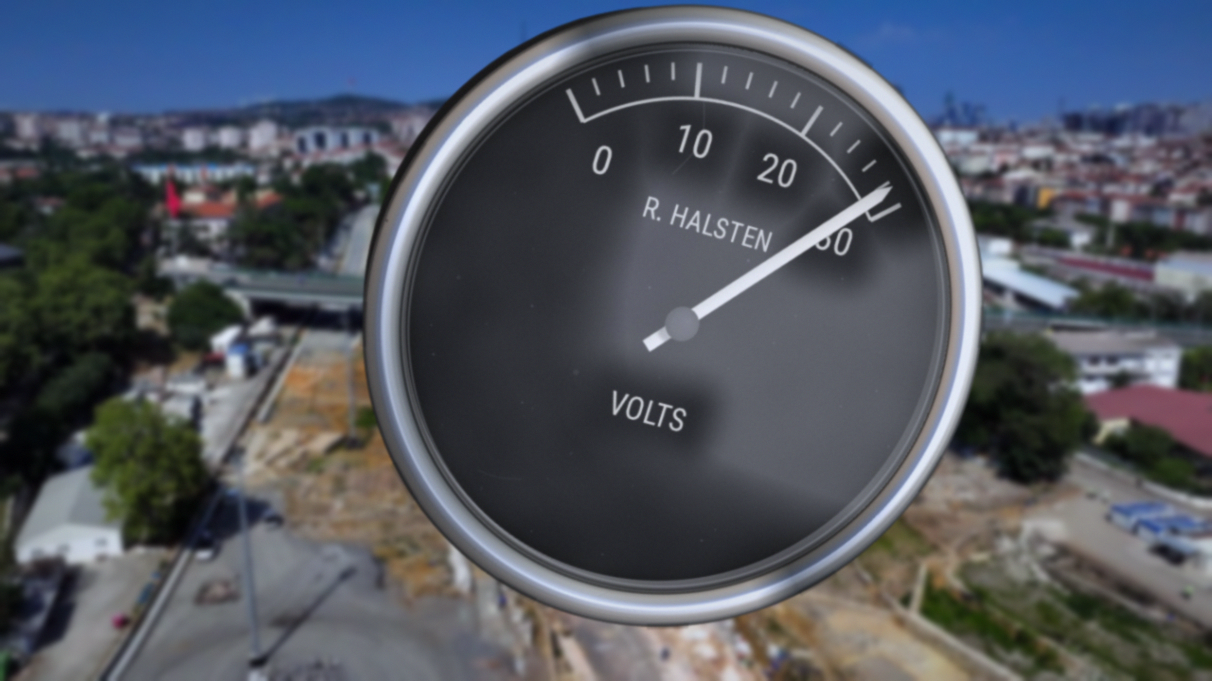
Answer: 28 V
